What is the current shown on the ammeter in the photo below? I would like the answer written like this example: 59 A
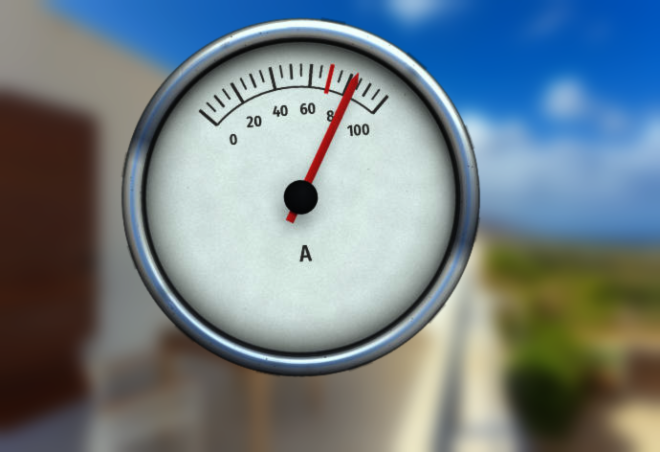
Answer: 82.5 A
